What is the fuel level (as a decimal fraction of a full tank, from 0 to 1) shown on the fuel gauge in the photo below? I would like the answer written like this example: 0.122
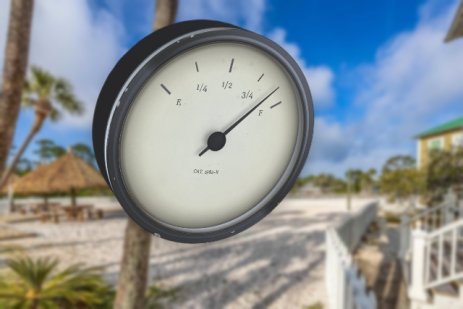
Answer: 0.875
